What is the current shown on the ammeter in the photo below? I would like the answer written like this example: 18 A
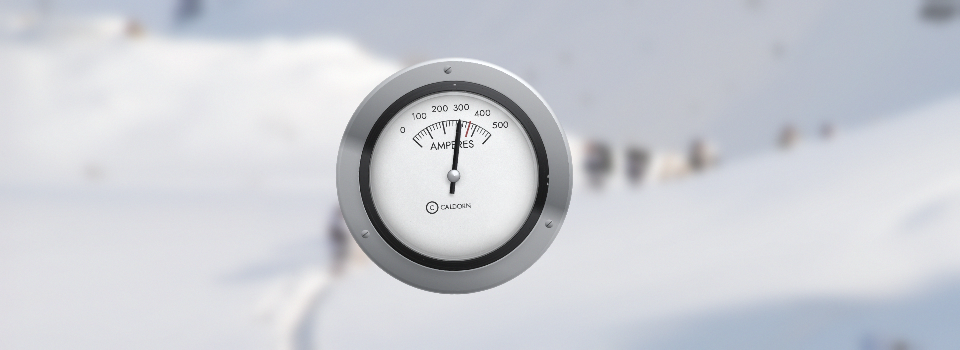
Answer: 300 A
